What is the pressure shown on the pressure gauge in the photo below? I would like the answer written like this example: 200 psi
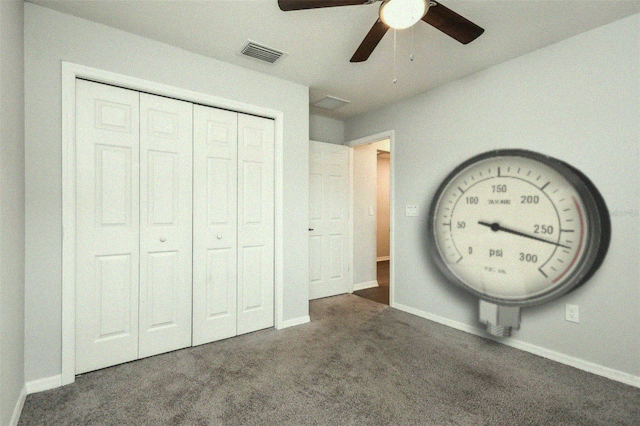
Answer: 265 psi
